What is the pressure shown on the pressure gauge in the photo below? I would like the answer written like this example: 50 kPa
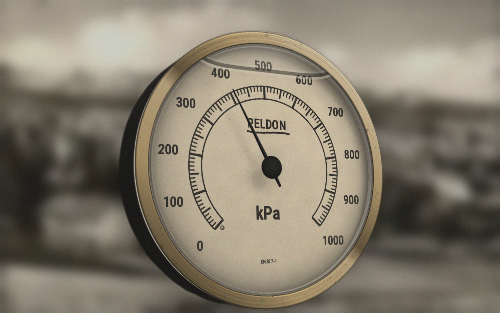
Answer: 400 kPa
